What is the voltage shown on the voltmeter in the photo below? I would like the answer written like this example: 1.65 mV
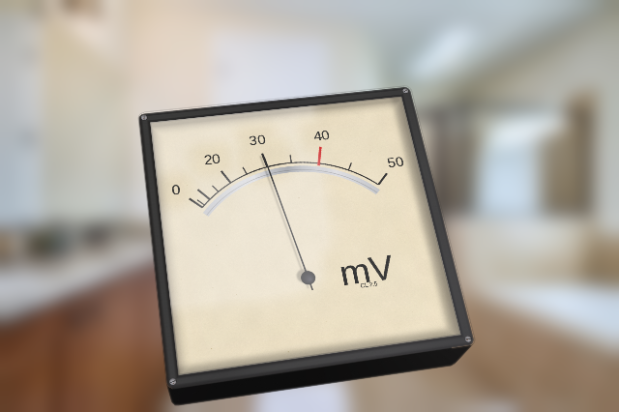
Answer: 30 mV
